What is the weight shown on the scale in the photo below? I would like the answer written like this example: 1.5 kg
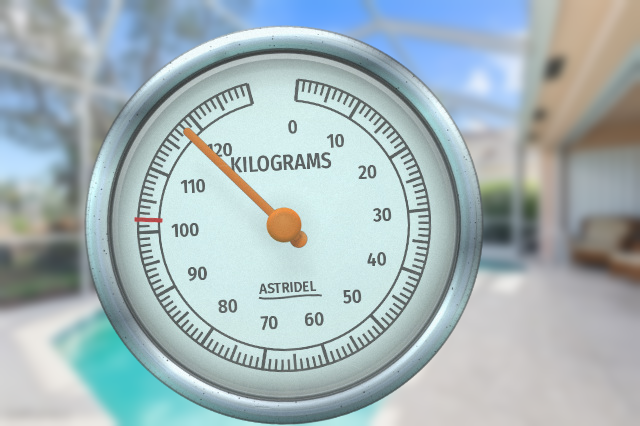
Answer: 118 kg
